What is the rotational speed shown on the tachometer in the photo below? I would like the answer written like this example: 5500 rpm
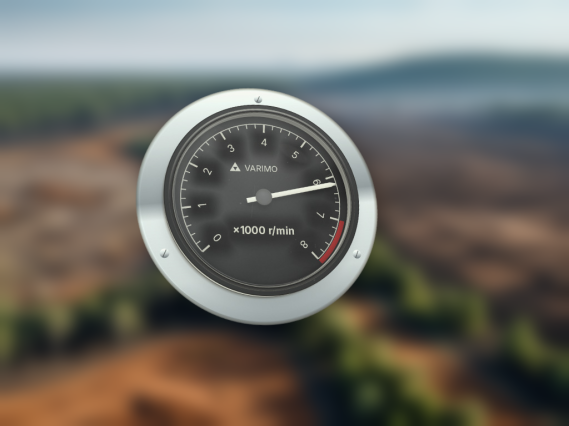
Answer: 6200 rpm
